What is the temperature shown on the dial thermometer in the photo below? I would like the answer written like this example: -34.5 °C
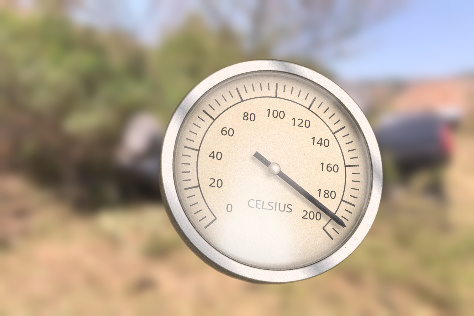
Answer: 192 °C
